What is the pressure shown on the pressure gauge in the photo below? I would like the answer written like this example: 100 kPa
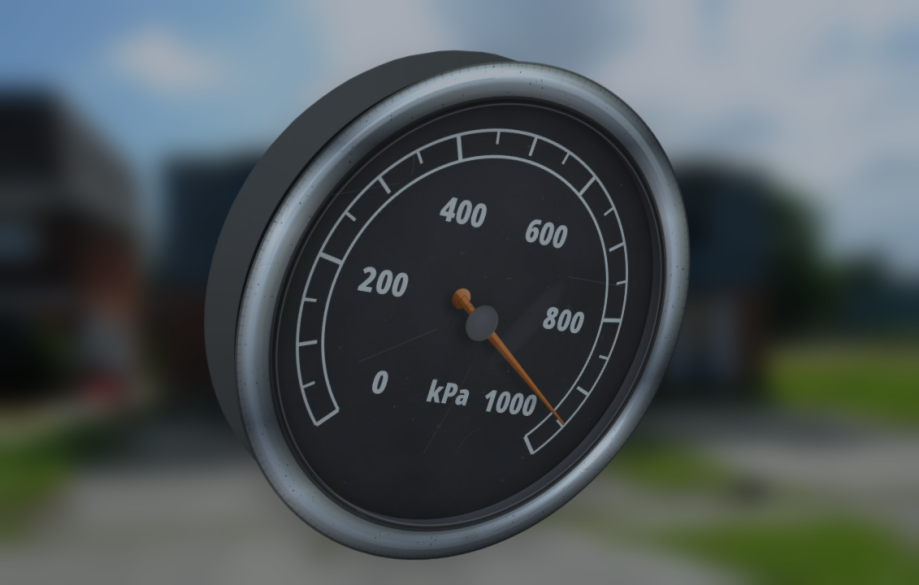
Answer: 950 kPa
